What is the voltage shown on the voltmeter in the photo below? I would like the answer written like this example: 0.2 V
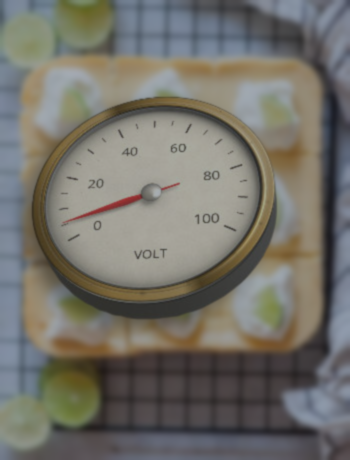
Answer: 5 V
